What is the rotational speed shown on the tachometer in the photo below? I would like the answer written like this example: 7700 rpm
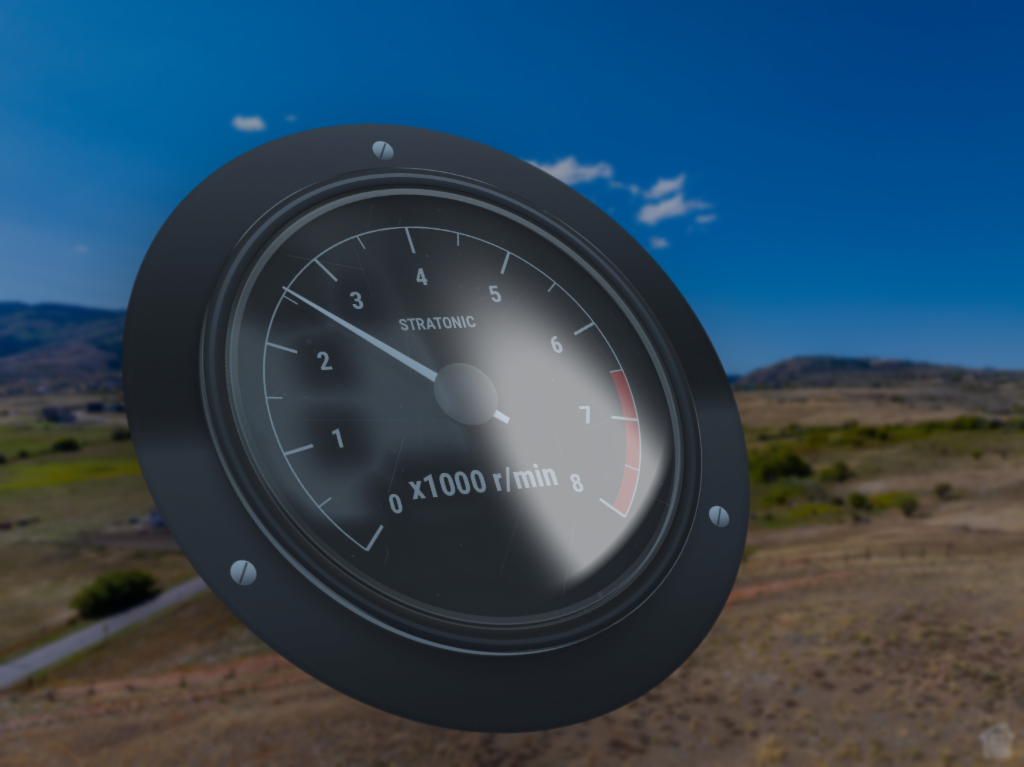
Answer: 2500 rpm
